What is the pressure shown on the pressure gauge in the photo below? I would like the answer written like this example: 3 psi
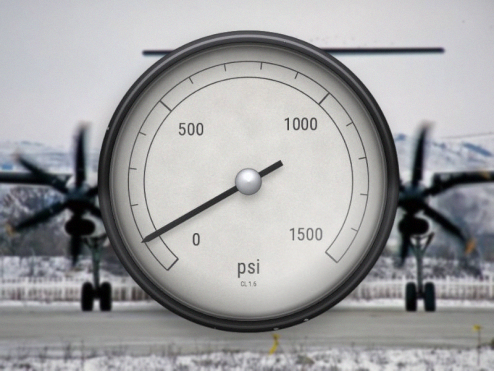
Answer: 100 psi
